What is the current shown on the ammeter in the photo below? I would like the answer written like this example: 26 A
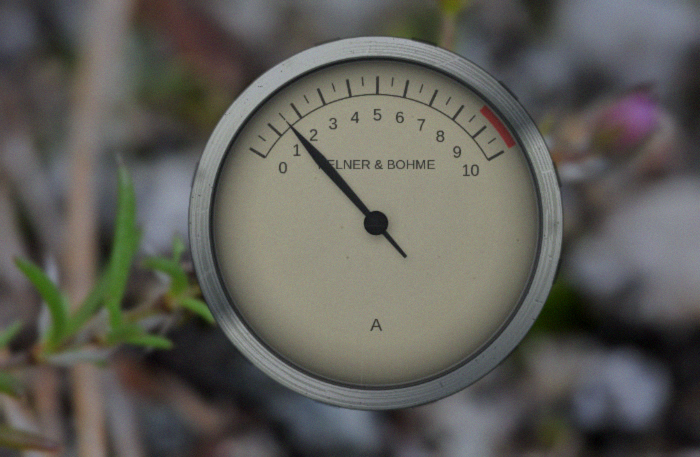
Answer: 1.5 A
